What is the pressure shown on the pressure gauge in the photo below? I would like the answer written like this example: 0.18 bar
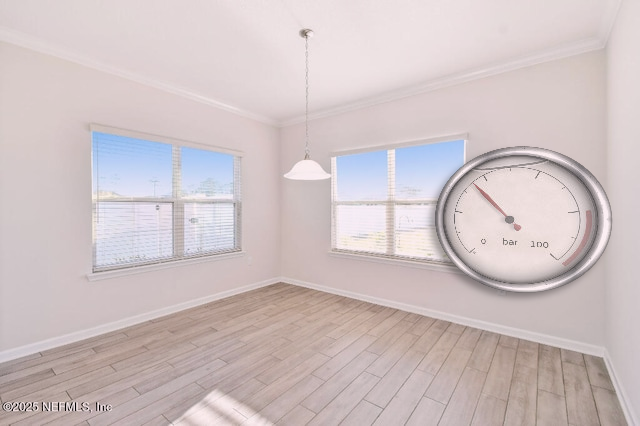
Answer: 35 bar
